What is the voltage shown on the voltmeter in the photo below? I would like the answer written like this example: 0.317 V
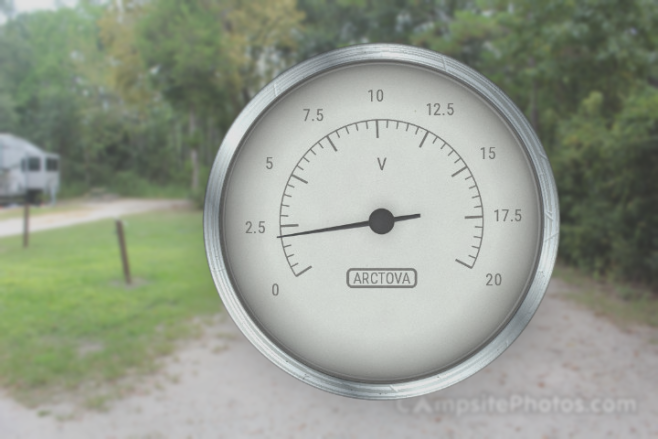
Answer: 2 V
